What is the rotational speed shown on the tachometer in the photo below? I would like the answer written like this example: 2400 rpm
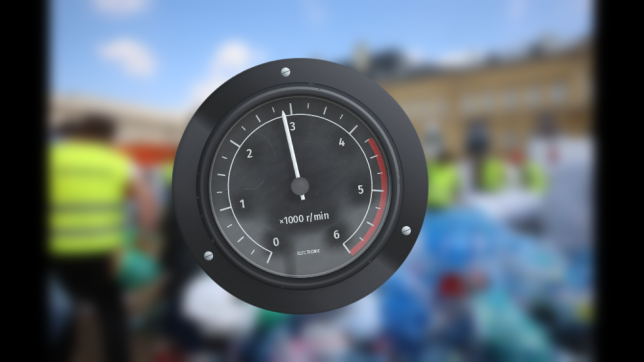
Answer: 2875 rpm
